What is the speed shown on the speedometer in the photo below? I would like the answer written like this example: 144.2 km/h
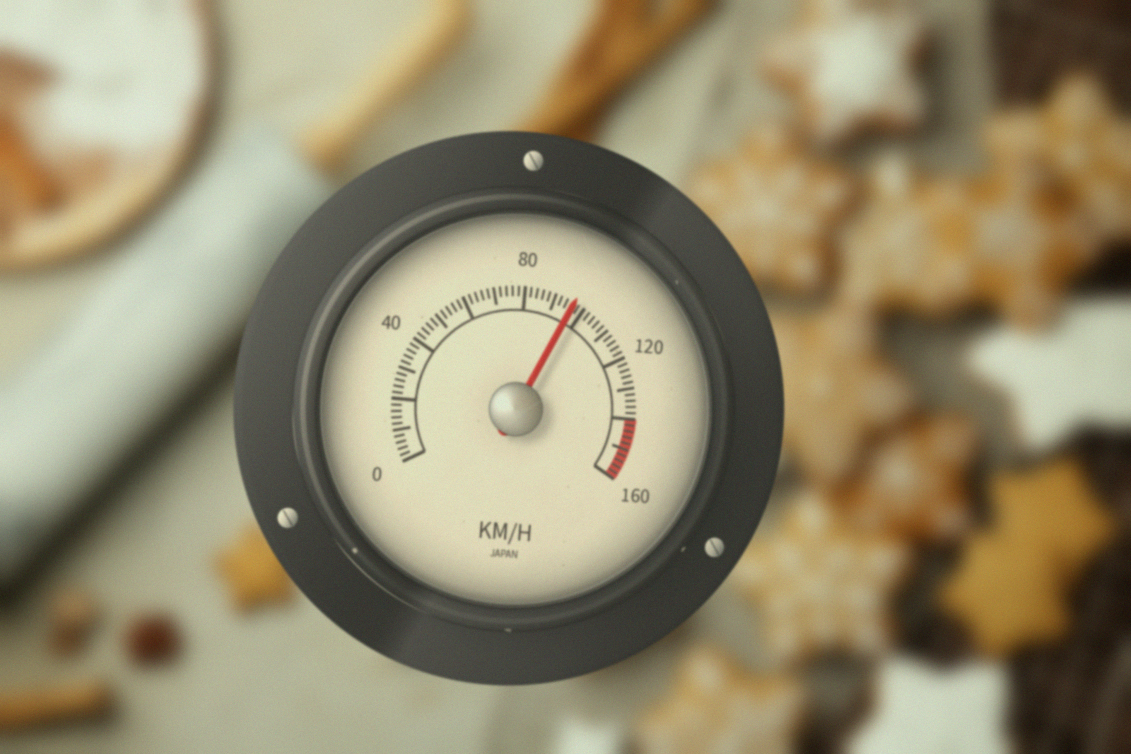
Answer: 96 km/h
